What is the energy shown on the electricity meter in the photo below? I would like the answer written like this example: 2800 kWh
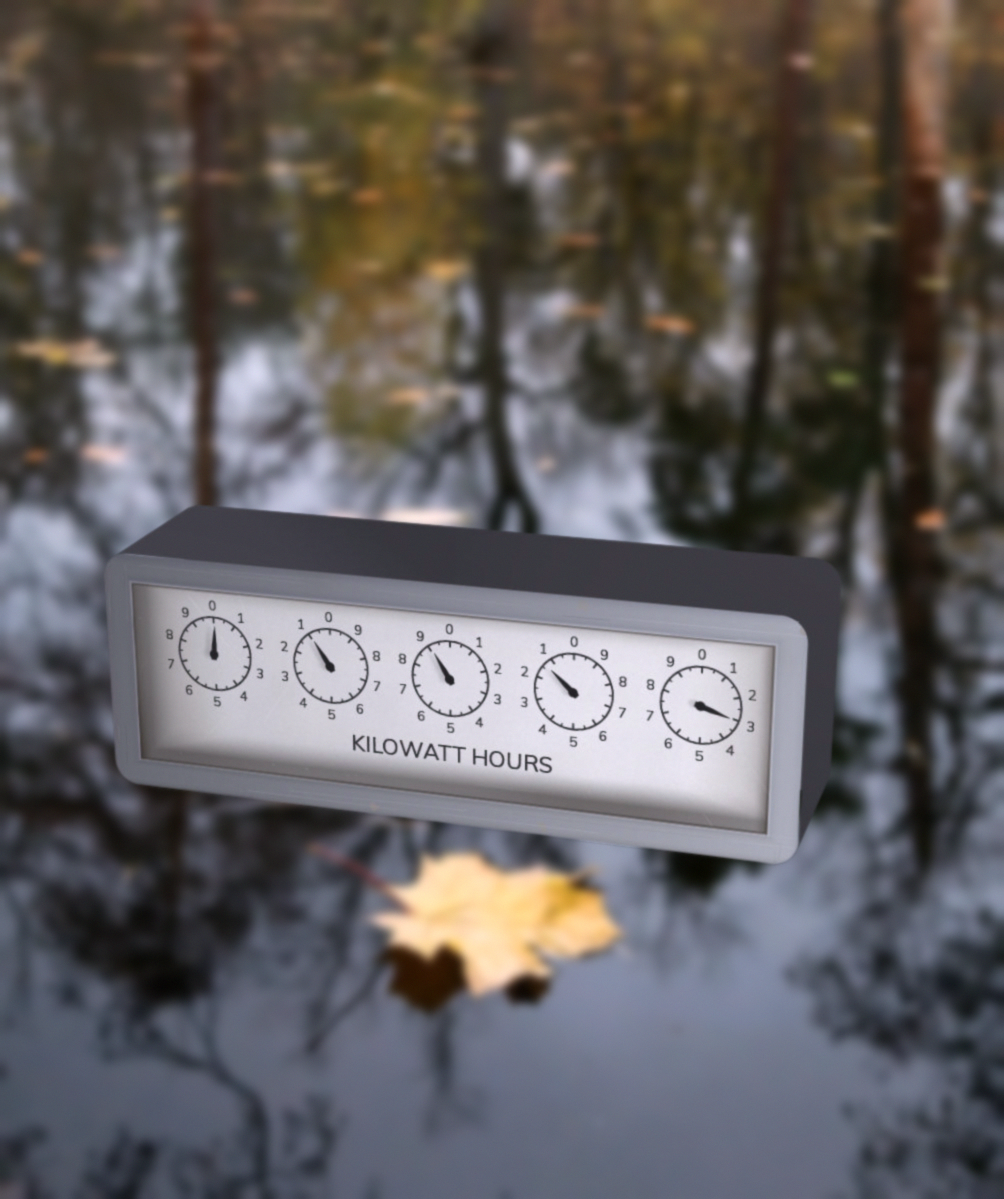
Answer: 913 kWh
